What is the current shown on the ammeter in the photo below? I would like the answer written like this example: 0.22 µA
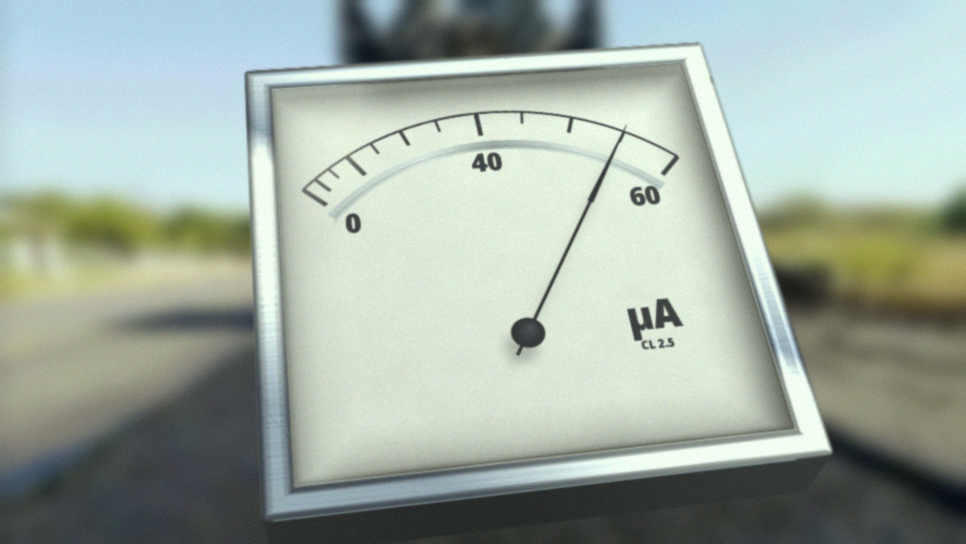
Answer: 55 µA
